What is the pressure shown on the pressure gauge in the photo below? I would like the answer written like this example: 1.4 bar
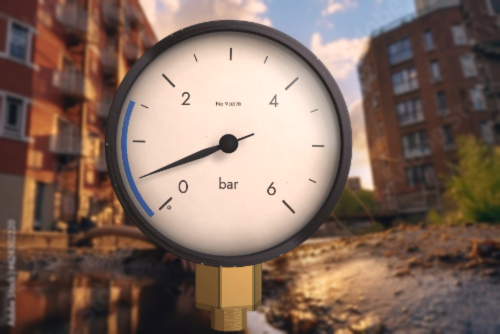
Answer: 0.5 bar
